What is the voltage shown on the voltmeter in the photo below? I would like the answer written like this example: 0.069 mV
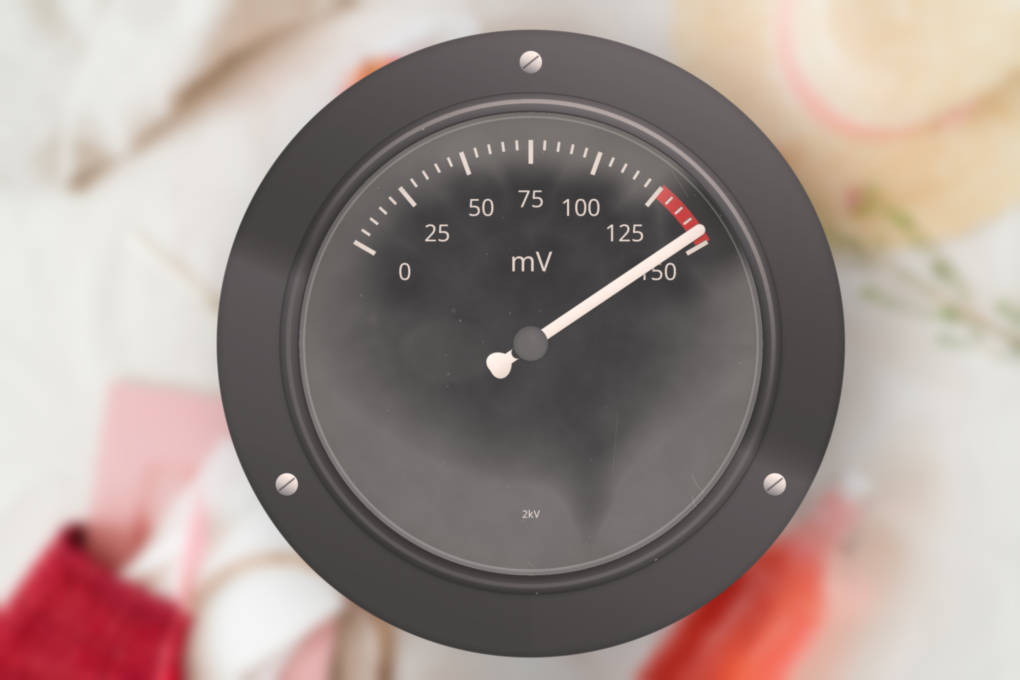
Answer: 145 mV
